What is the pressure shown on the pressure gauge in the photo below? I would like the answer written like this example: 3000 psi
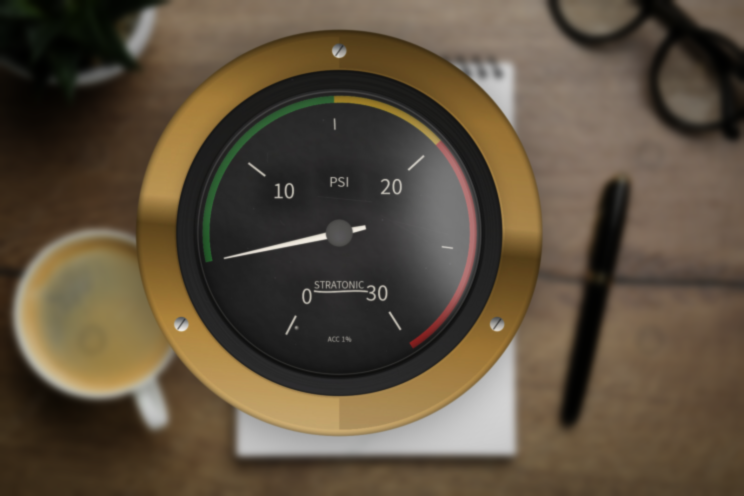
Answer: 5 psi
